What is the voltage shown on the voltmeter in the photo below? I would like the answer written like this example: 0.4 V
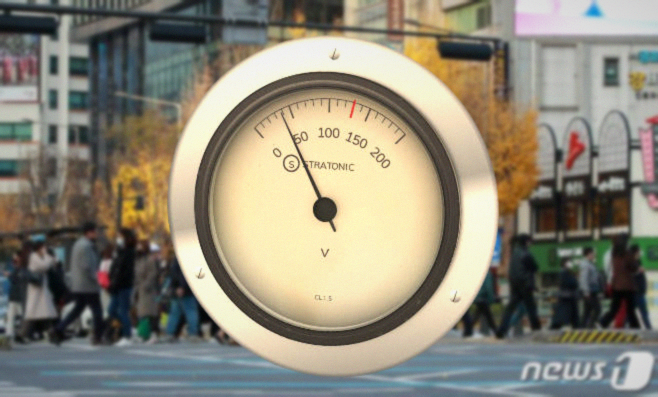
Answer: 40 V
